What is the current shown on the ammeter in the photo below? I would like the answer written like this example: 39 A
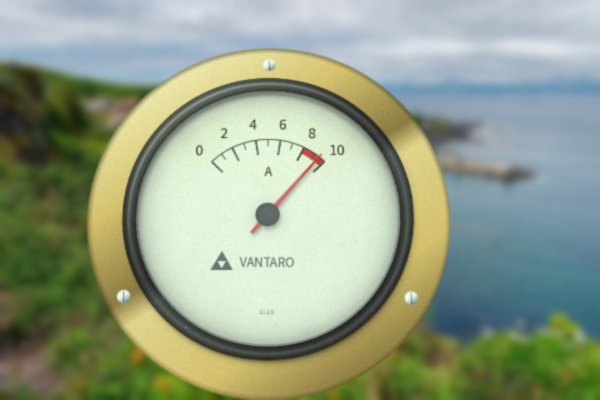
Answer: 9.5 A
